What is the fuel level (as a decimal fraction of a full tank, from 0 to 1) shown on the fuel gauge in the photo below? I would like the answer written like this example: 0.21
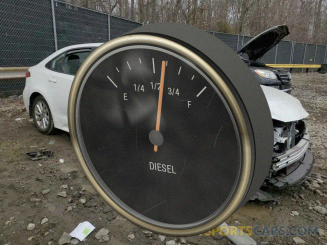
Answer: 0.625
